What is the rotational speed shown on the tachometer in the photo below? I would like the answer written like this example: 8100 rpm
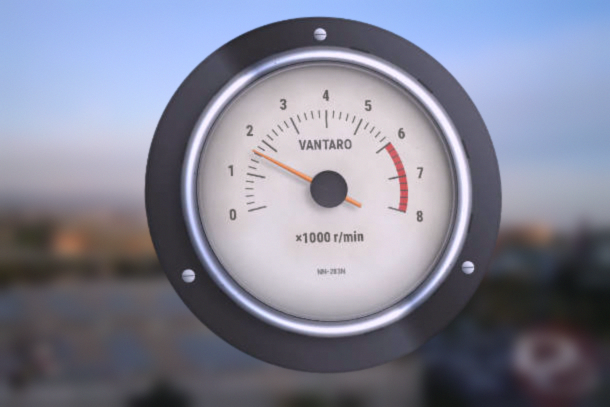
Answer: 1600 rpm
